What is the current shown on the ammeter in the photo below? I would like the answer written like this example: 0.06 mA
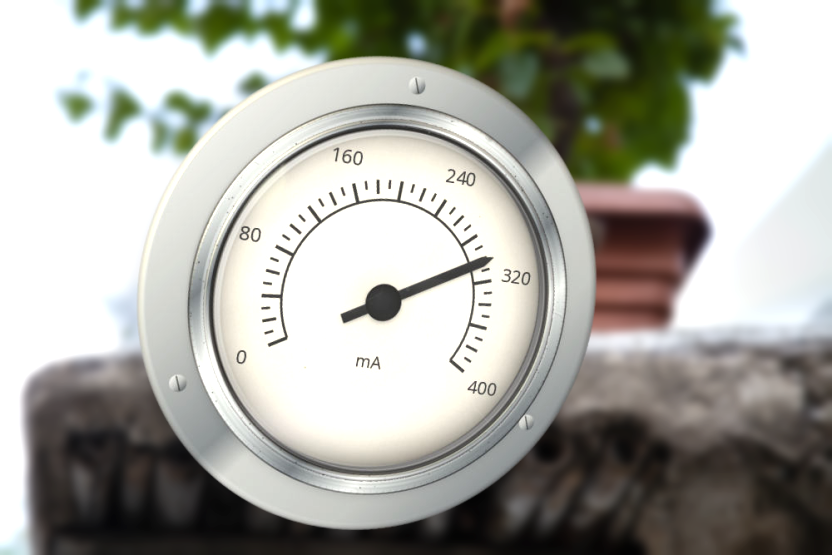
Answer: 300 mA
